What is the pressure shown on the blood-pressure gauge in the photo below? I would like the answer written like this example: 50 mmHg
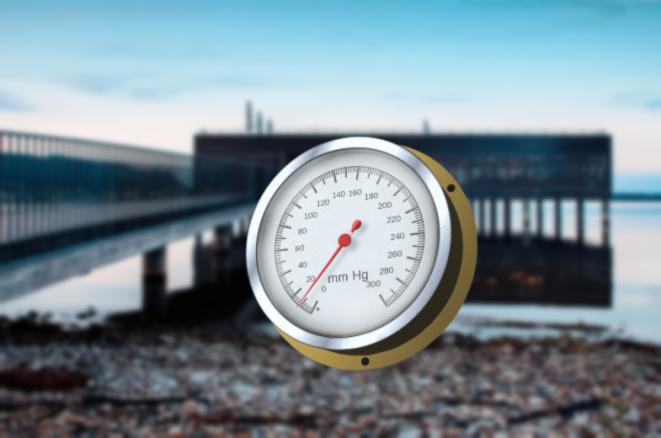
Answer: 10 mmHg
